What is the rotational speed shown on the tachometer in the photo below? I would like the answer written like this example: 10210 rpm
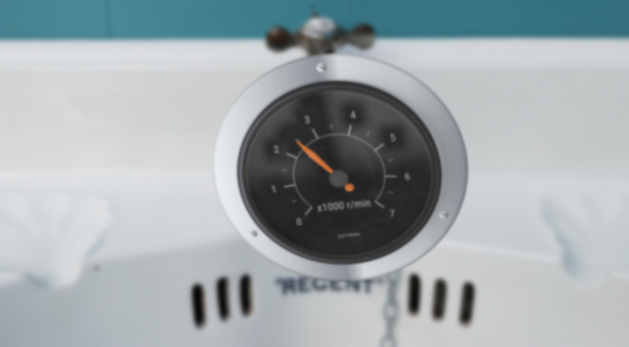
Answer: 2500 rpm
